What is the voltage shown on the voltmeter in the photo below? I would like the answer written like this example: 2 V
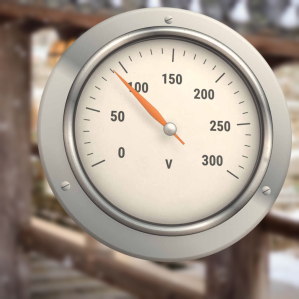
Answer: 90 V
